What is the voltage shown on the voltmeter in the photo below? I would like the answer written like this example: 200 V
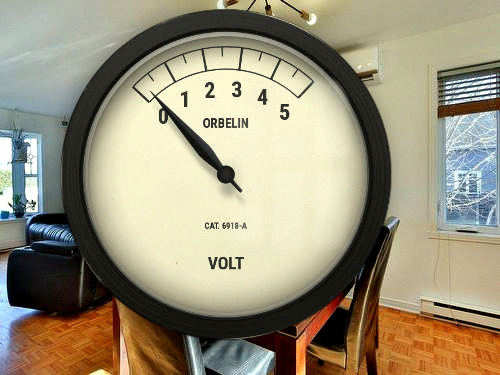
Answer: 0.25 V
